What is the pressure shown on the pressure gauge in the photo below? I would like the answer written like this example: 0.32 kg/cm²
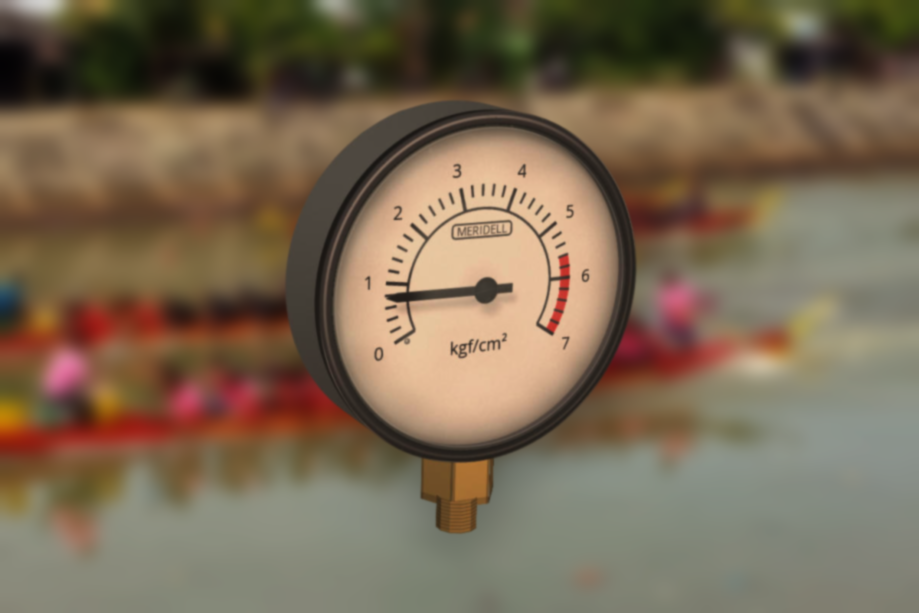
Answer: 0.8 kg/cm²
